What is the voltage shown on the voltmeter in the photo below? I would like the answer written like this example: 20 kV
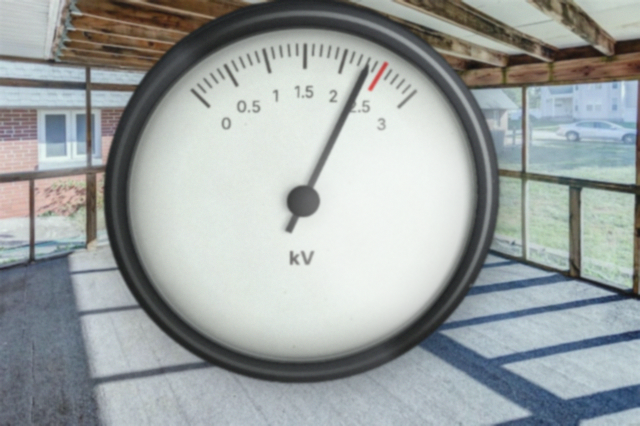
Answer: 2.3 kV
